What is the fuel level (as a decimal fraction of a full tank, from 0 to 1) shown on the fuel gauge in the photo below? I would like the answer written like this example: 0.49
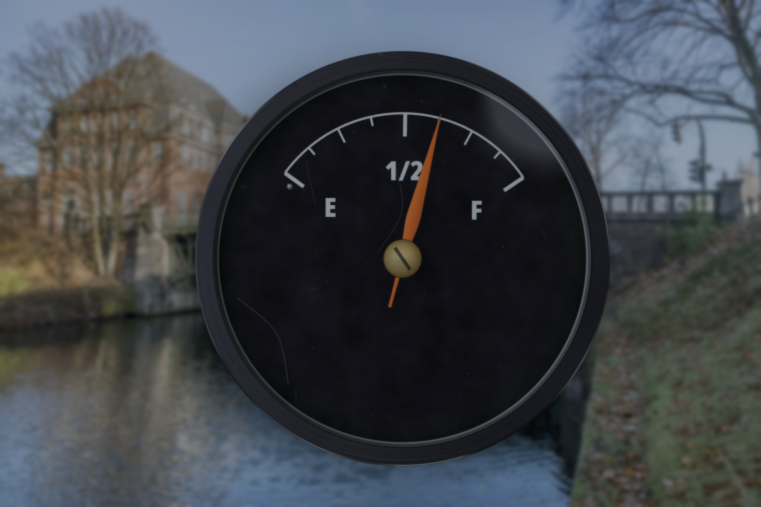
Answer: 0.625
